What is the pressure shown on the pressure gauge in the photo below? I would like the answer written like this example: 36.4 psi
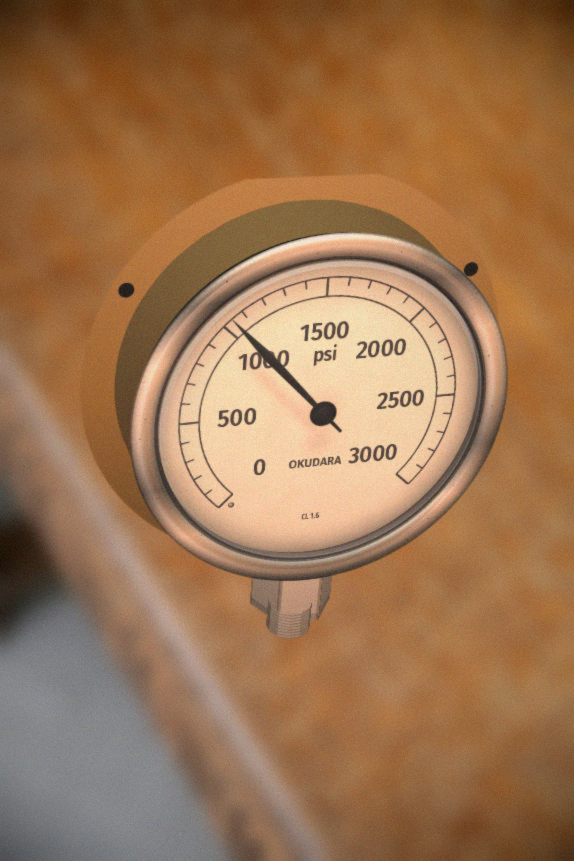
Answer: 1050 psi
